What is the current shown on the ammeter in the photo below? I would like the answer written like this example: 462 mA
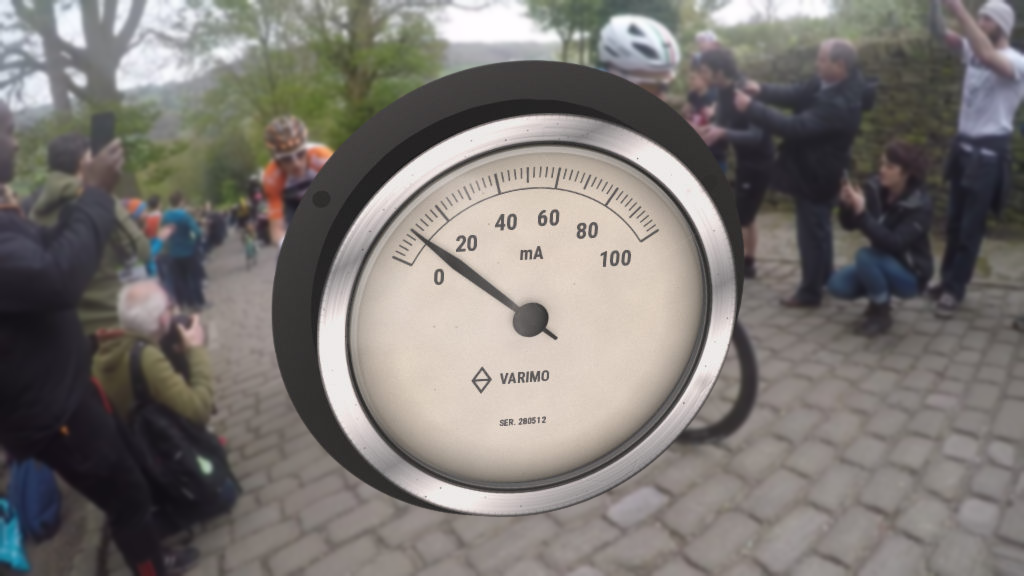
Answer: 10 mA
